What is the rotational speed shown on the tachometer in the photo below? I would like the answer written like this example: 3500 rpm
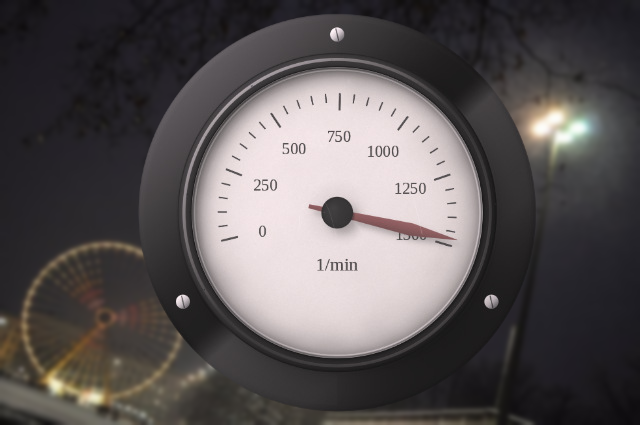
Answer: 1475 rpm
